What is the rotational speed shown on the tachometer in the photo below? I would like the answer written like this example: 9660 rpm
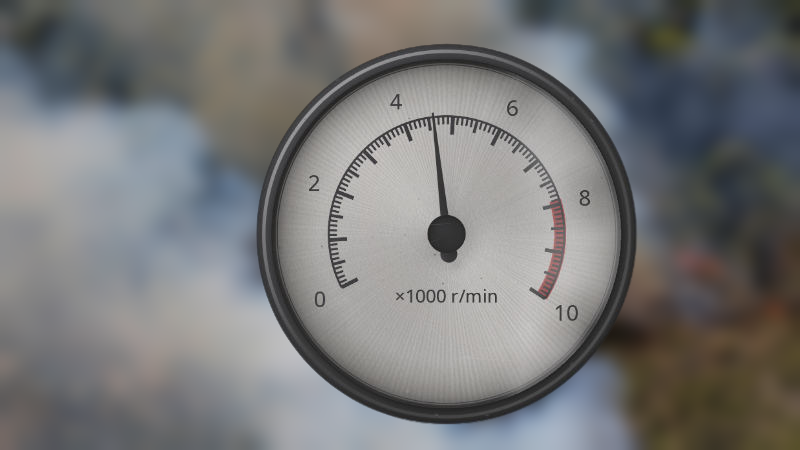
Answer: 4600 rpm
